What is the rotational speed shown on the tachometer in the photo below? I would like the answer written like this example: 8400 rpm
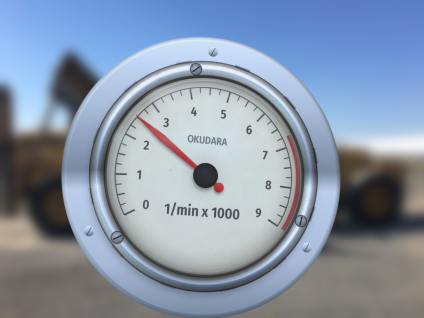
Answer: 2500 rpm
